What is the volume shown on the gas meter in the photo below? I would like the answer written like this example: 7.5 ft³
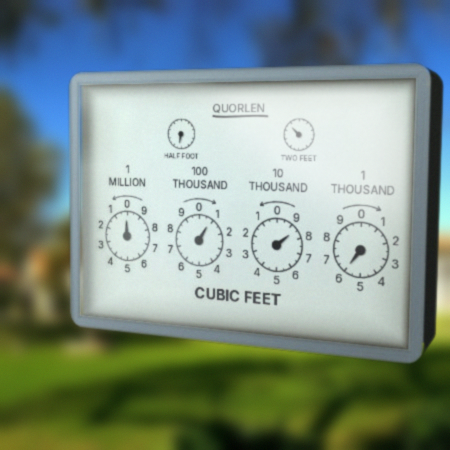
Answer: 8600 ft³
